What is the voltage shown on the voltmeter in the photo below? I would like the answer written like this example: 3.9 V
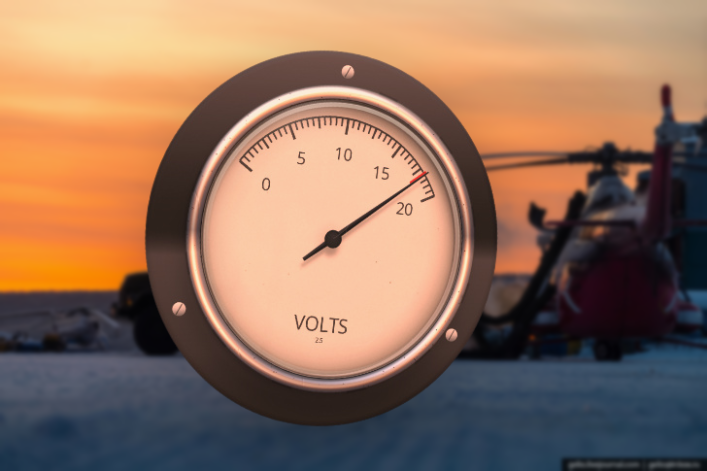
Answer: 18 V
